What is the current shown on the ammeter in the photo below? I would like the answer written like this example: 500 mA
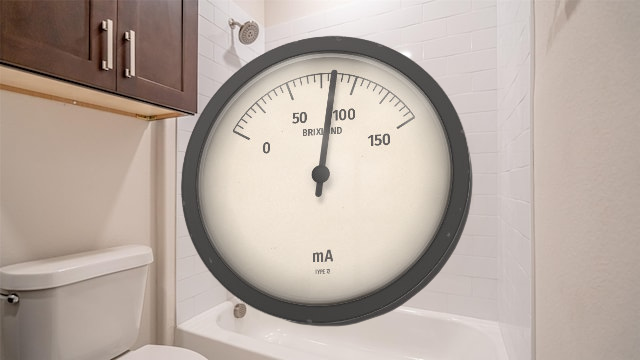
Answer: 85 mA
